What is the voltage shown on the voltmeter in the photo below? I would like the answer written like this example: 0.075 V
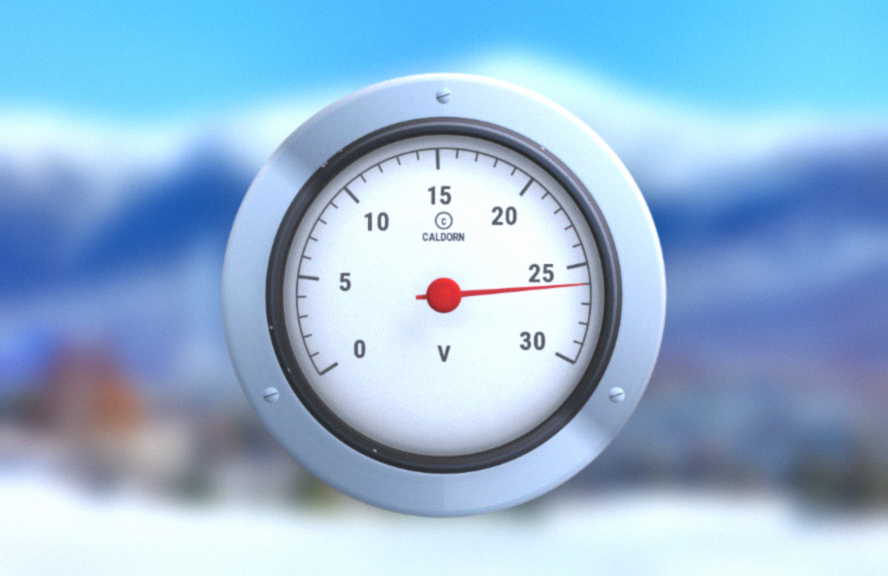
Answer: 26 V
